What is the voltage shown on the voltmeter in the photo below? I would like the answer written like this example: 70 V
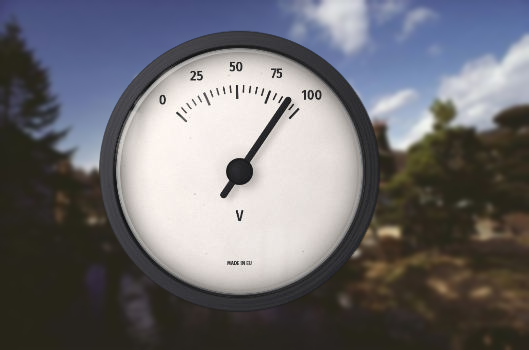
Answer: 90 V
